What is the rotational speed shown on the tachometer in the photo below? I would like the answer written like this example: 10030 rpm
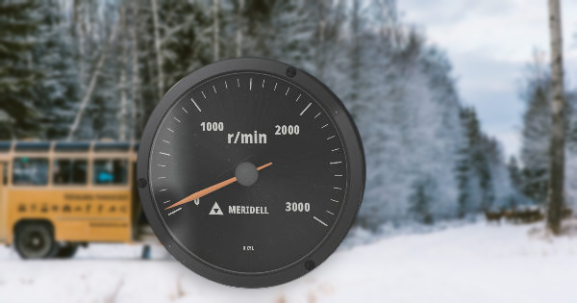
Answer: 50 rpm
